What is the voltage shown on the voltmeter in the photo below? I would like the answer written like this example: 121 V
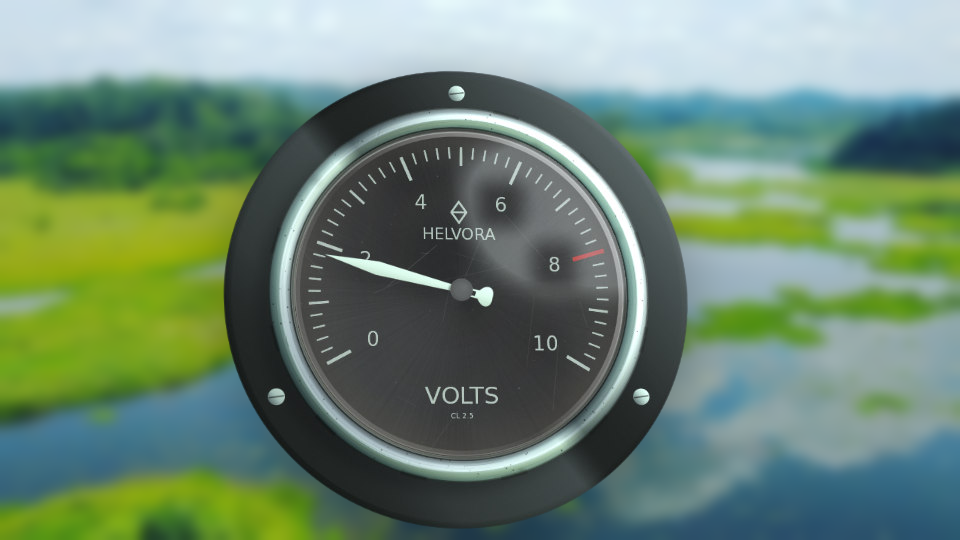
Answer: 1.8 V
